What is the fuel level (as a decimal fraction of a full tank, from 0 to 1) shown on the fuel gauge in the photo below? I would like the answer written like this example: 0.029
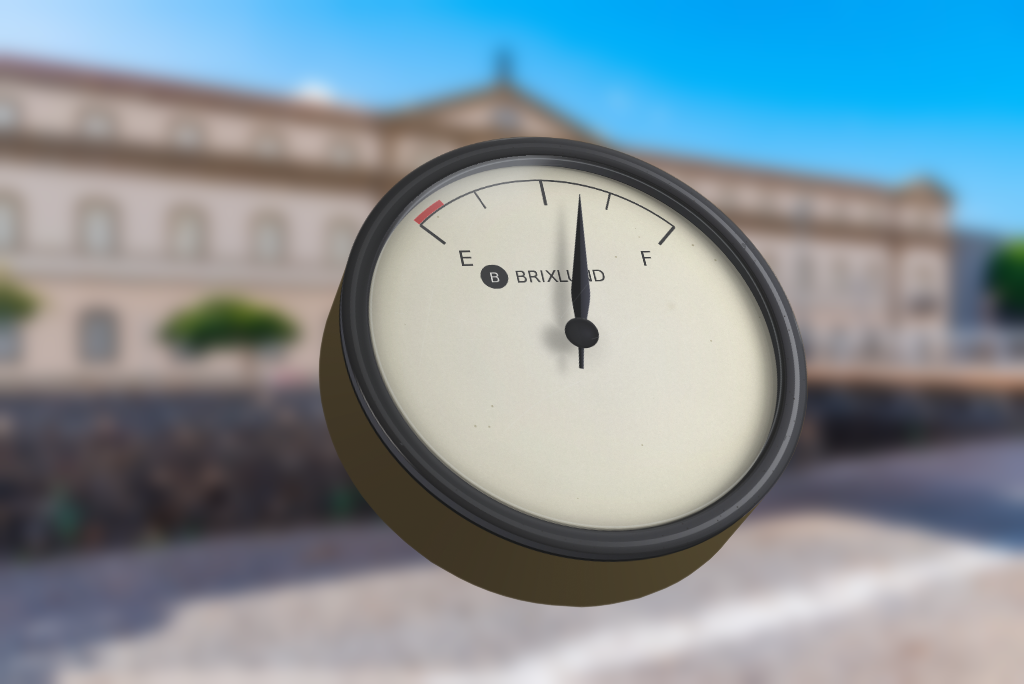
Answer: 0.625
